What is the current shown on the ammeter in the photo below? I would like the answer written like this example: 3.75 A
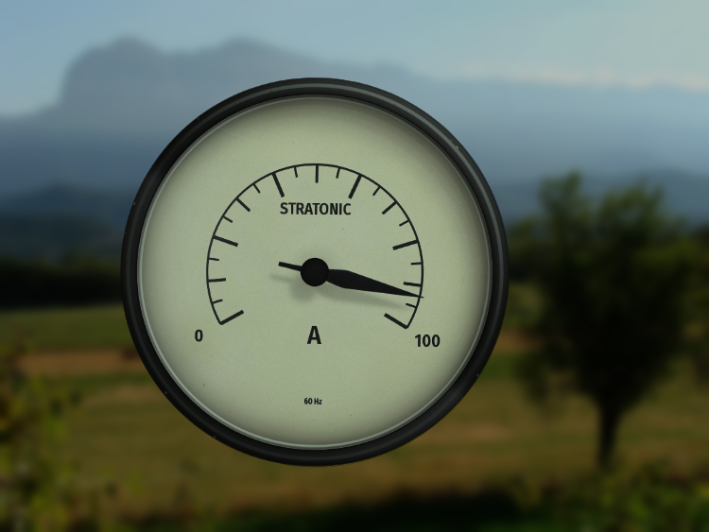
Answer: 92.5 A
